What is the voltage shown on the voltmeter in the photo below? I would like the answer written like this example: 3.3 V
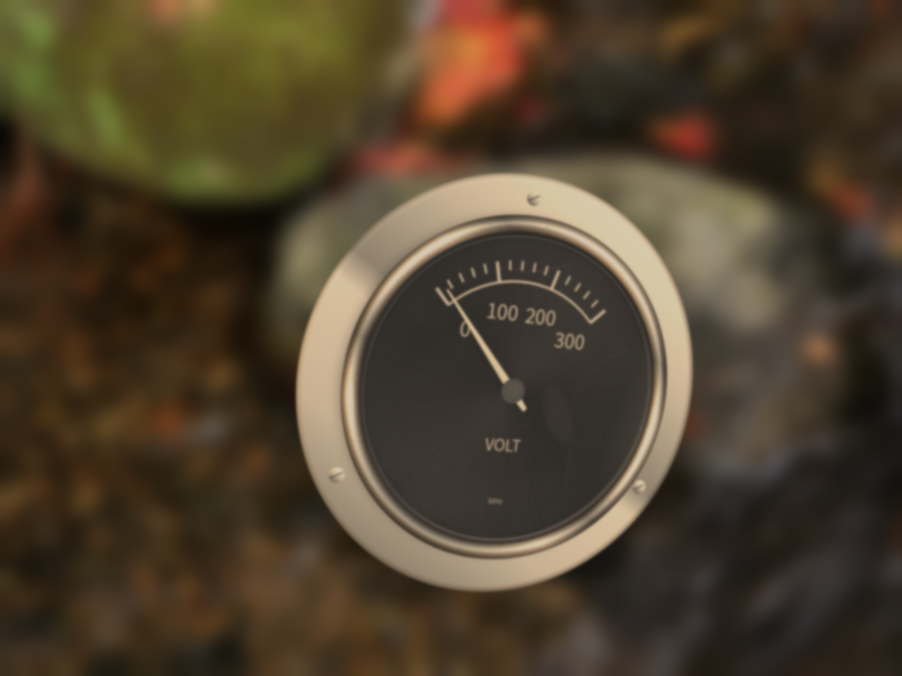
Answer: 10 V
